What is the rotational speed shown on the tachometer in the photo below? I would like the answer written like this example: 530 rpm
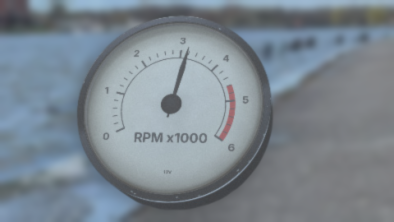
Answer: 3200 rpm
